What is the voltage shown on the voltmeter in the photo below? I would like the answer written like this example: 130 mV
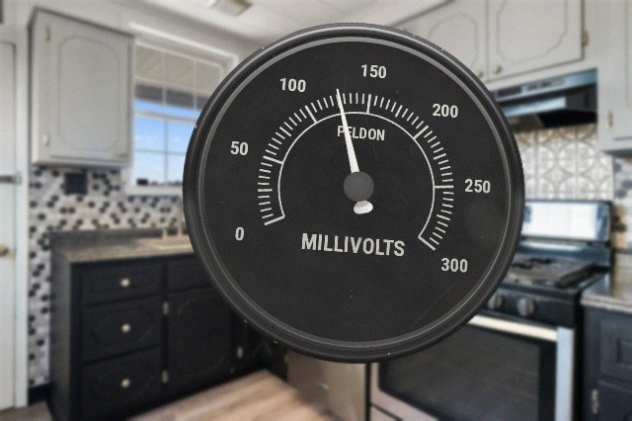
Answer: 125 mV
